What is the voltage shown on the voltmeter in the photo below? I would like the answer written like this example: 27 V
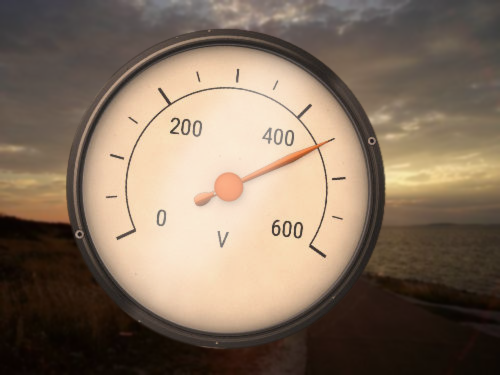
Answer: 450 V
